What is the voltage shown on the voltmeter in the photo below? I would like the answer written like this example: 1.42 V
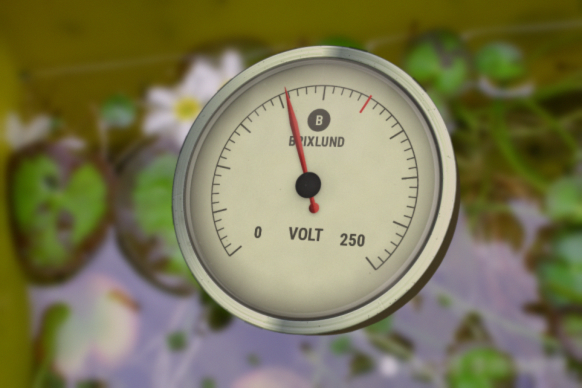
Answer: 105 V
